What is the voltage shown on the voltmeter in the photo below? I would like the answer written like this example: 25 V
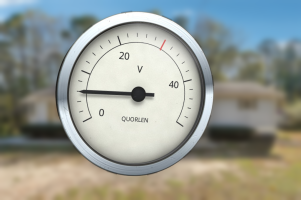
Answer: 6 V
